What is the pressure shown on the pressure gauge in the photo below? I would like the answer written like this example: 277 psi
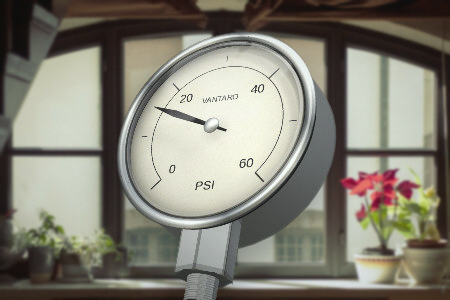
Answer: 15 psi
